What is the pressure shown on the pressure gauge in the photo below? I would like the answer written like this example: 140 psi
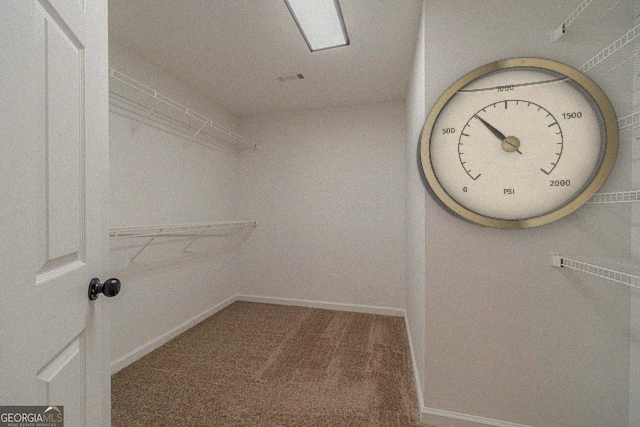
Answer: 700 psi
